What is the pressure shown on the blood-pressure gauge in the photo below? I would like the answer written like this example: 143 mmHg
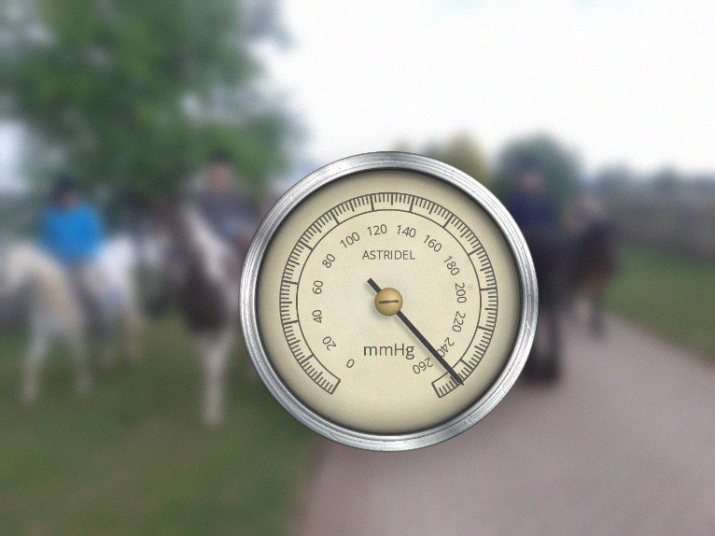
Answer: 248 mmHg
